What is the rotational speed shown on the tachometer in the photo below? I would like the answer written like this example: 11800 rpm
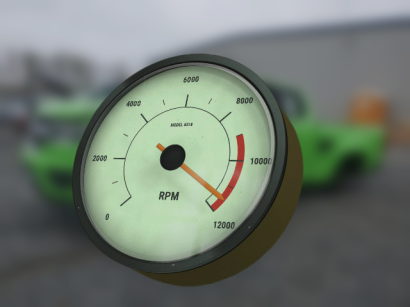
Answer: 11500 rpm
